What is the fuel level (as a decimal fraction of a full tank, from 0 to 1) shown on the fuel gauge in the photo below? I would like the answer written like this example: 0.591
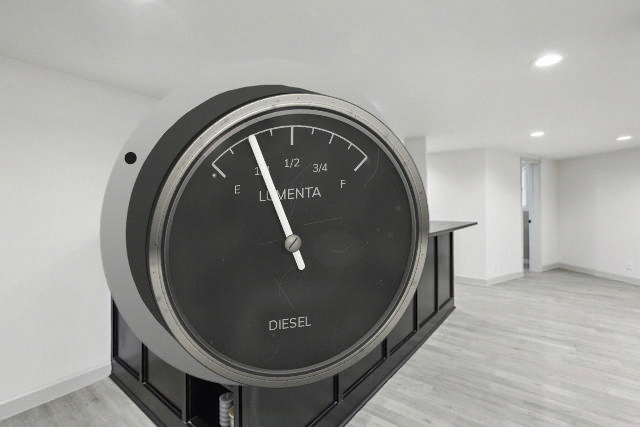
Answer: 0.25
